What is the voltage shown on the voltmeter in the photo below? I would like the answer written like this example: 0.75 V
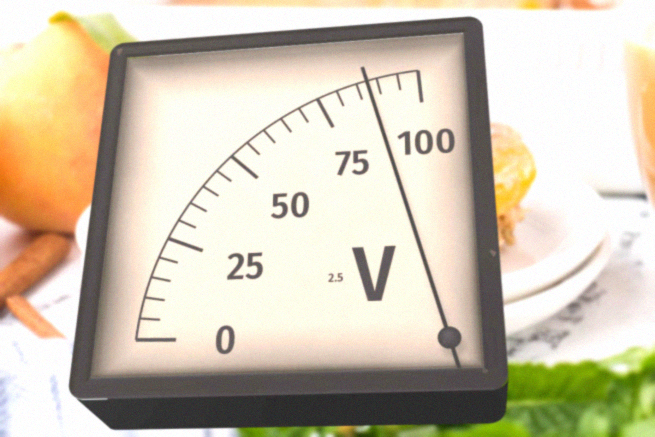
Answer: 87.5 V
